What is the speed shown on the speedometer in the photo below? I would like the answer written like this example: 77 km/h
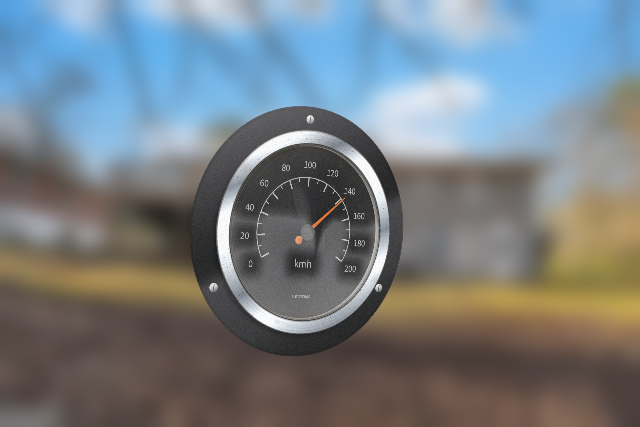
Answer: 140 km/h
